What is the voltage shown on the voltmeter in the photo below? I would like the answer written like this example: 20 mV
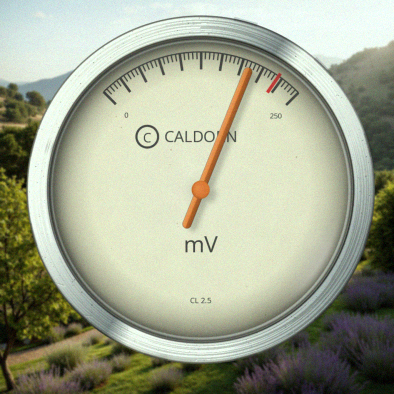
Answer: 185 mV
